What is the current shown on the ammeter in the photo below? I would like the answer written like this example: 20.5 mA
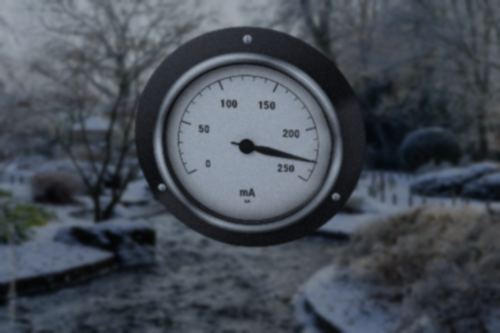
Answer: 230 mA
